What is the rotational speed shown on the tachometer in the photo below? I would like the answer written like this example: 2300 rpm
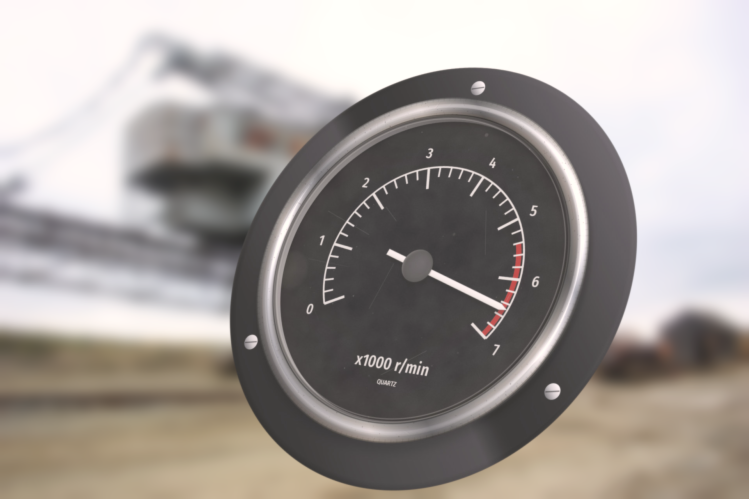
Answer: 6500 rpm
